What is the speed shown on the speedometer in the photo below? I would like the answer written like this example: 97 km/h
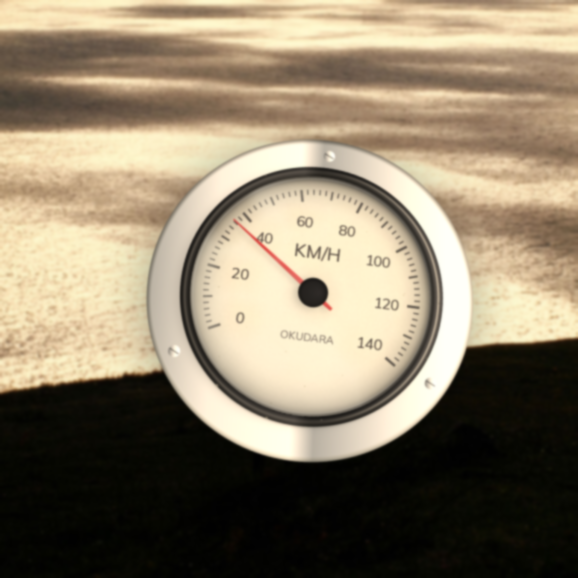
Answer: 36 km/h
